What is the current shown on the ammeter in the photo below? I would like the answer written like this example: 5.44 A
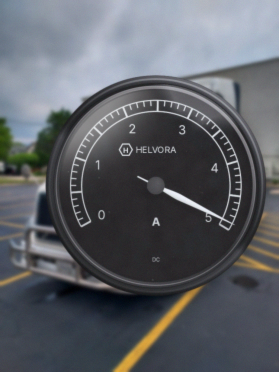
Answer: 4.9 A
